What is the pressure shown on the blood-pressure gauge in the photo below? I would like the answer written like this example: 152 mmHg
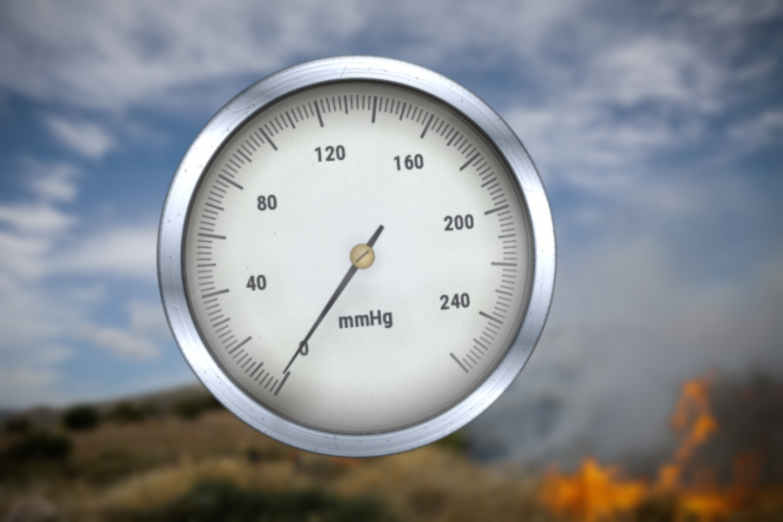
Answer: 2 mmHg
